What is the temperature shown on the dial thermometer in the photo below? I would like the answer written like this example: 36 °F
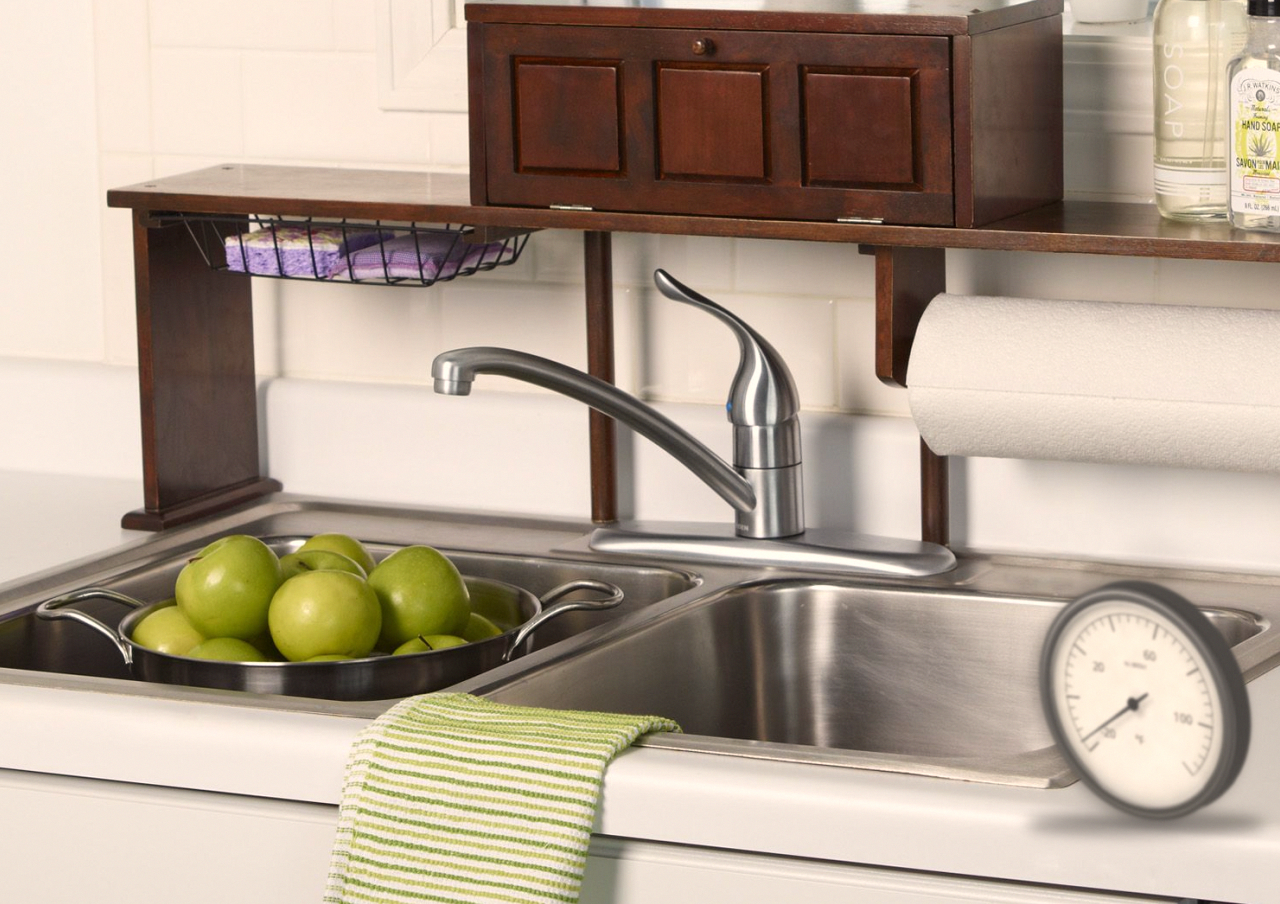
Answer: -16 °F
